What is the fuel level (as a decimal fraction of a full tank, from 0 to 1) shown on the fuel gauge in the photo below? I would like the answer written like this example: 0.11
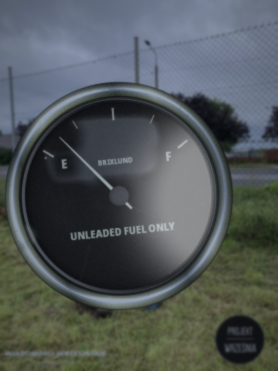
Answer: 0.125
